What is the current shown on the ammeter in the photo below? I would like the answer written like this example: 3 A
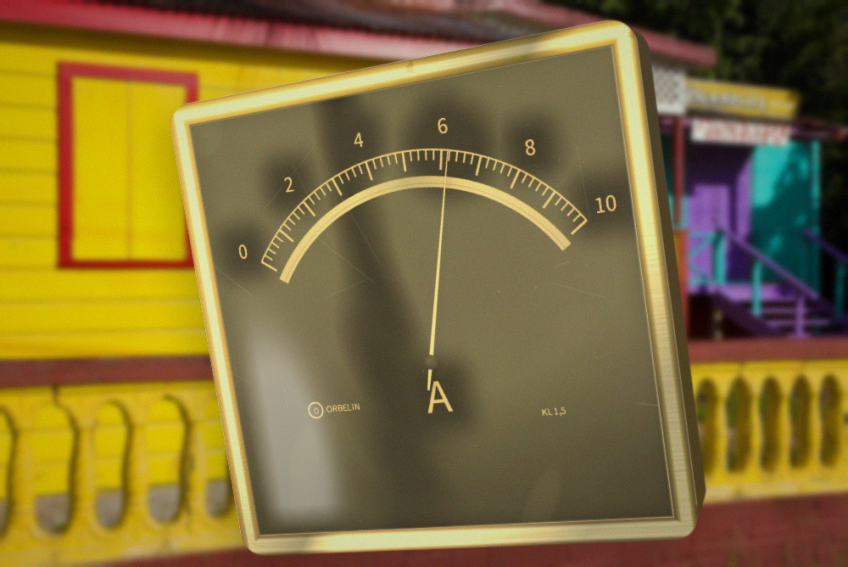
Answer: 6.2 A
